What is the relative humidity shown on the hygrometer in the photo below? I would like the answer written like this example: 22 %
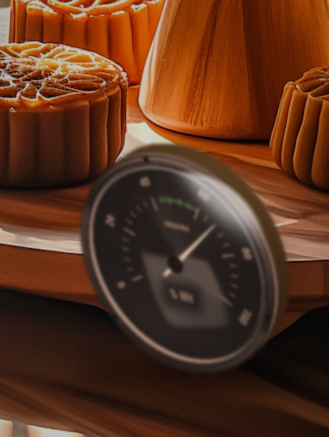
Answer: 68 %
